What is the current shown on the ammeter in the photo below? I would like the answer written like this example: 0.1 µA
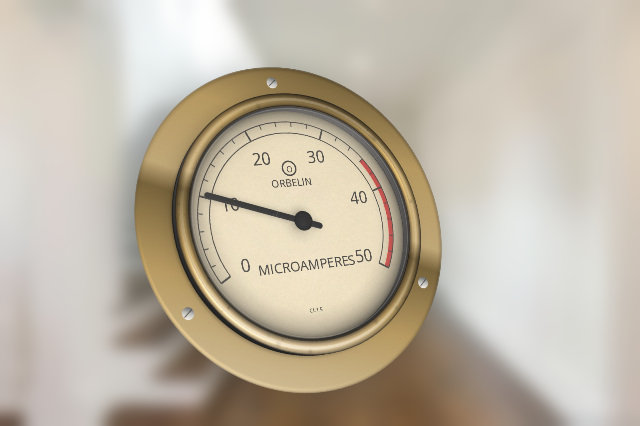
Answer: 10 µA
